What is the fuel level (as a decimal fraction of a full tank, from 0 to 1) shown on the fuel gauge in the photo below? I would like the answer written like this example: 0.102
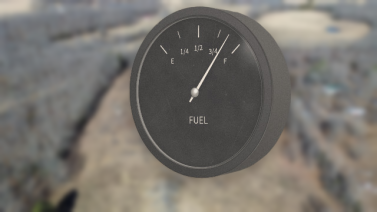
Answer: 0.875
